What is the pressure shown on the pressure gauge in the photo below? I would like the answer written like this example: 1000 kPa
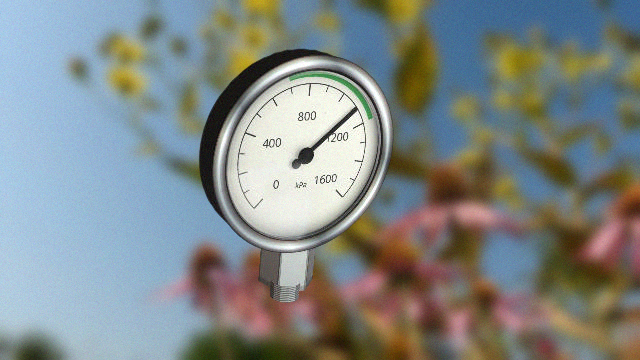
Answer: 1100 kPa
